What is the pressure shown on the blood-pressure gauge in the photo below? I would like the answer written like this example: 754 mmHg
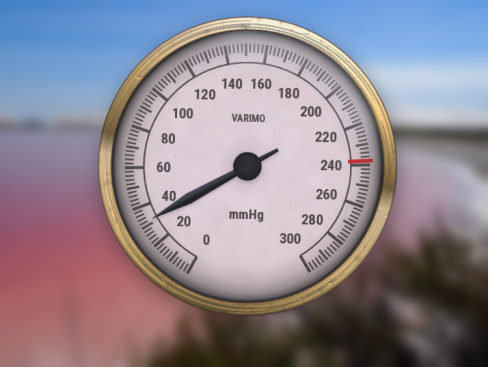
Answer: 32 mmHg
